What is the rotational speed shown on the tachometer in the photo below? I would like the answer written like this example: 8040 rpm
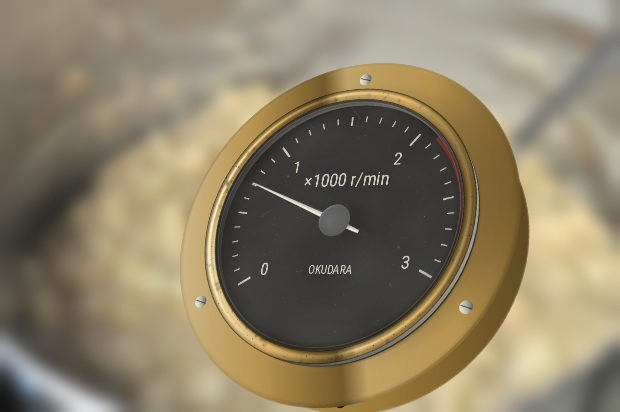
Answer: 700 rpm
